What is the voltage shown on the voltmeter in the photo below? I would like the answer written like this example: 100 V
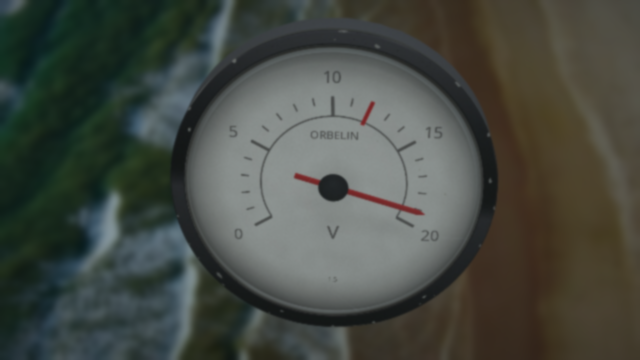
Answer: 19 V
